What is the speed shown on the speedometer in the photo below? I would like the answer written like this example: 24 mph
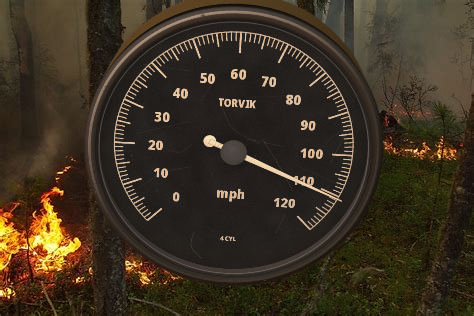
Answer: 110 mph
